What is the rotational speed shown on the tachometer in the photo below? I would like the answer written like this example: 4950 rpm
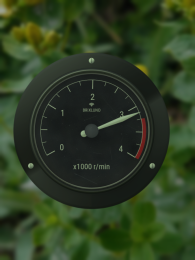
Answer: 3125 rpm
